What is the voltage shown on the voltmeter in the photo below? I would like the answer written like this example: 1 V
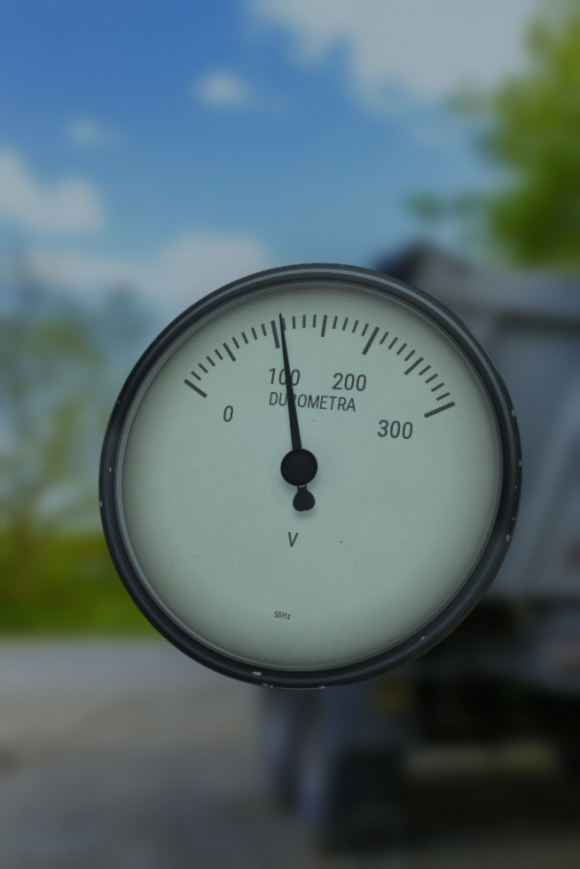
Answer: 110 V
